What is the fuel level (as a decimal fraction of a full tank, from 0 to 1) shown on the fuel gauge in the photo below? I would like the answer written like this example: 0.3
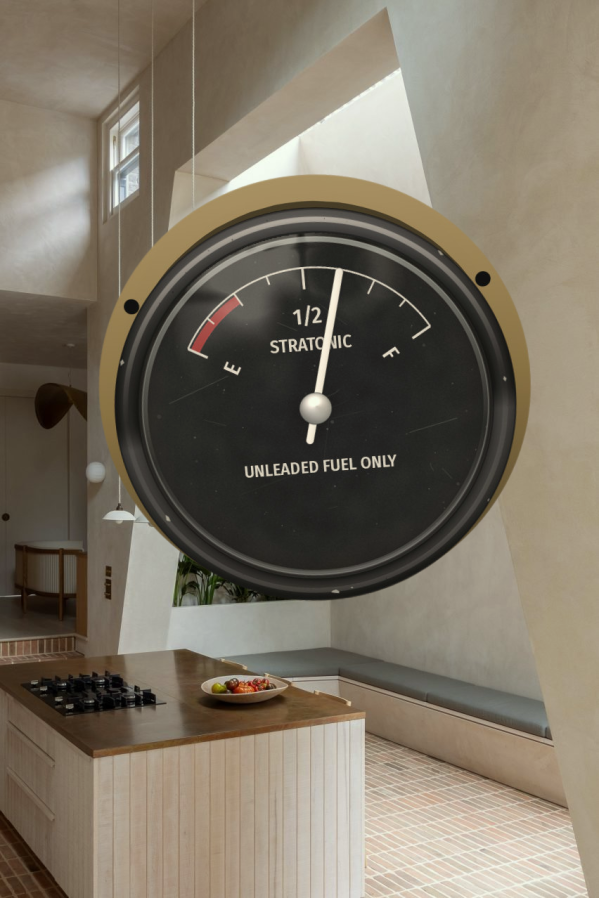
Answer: 0.625
